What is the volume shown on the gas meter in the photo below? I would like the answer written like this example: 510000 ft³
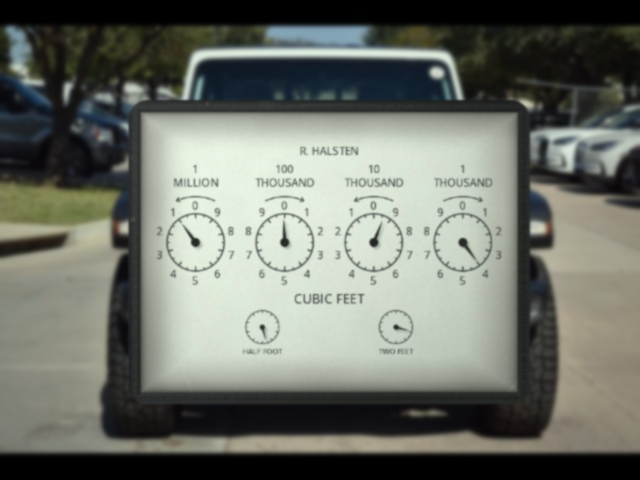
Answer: 99400 ft³
